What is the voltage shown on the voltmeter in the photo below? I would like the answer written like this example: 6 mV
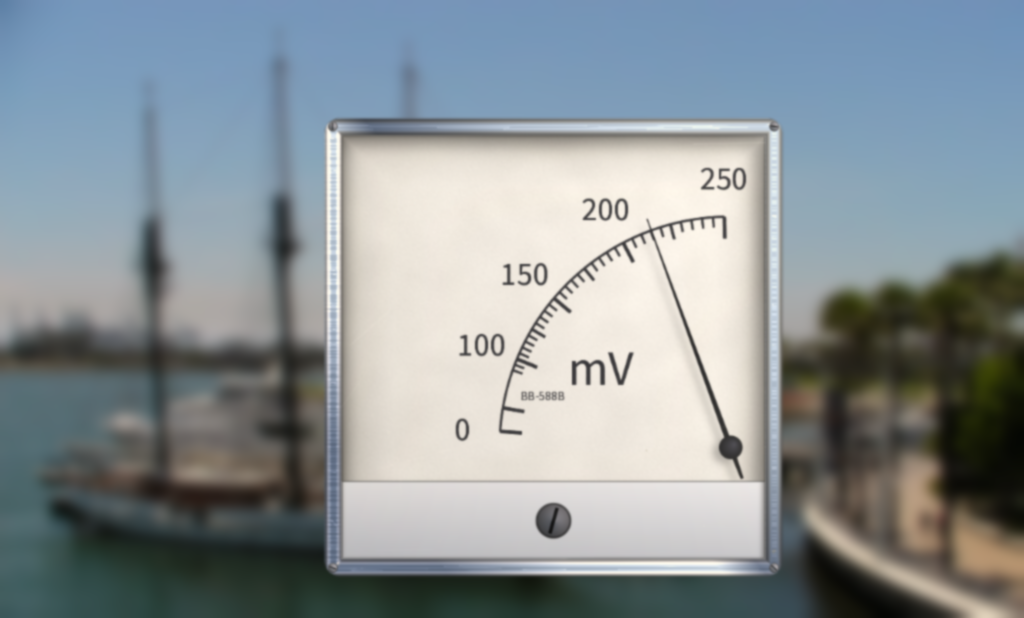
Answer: 215 mV
